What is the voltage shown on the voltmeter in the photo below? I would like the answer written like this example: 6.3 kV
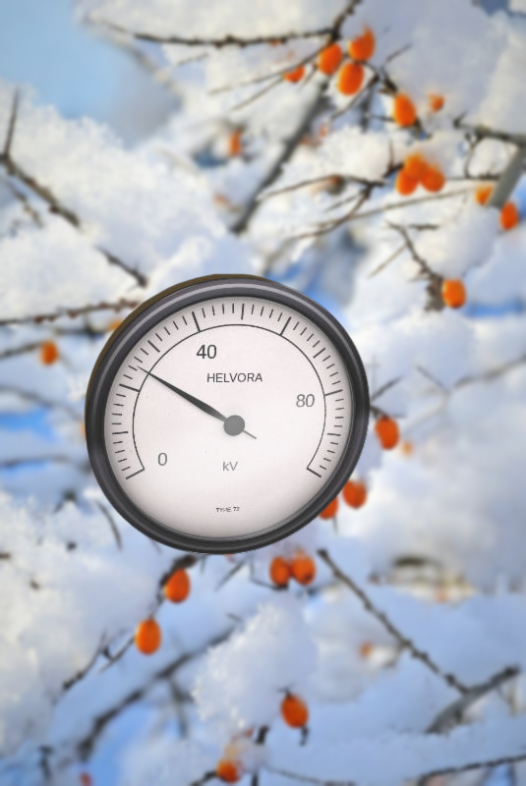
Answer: 25 kV
